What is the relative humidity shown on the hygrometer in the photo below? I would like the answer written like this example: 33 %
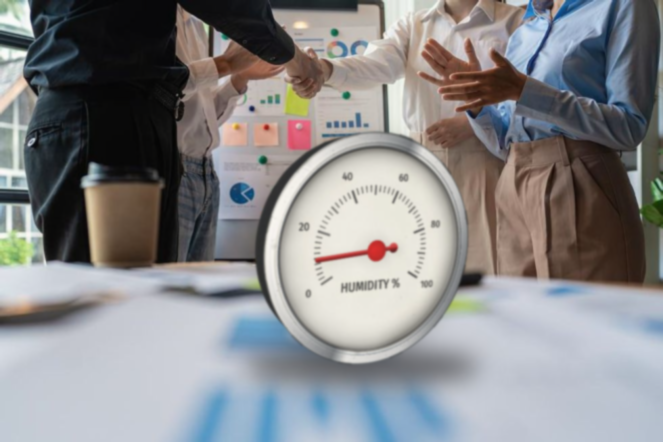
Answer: 10 %
